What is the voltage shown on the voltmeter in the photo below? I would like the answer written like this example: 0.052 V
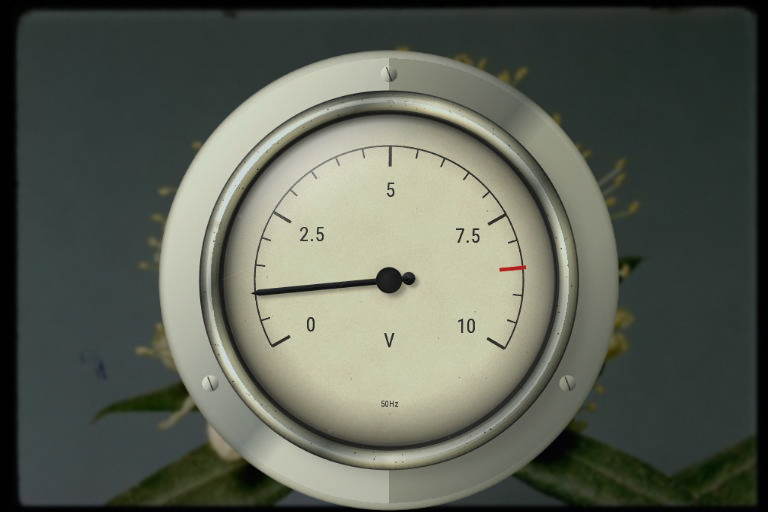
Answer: 1 V
